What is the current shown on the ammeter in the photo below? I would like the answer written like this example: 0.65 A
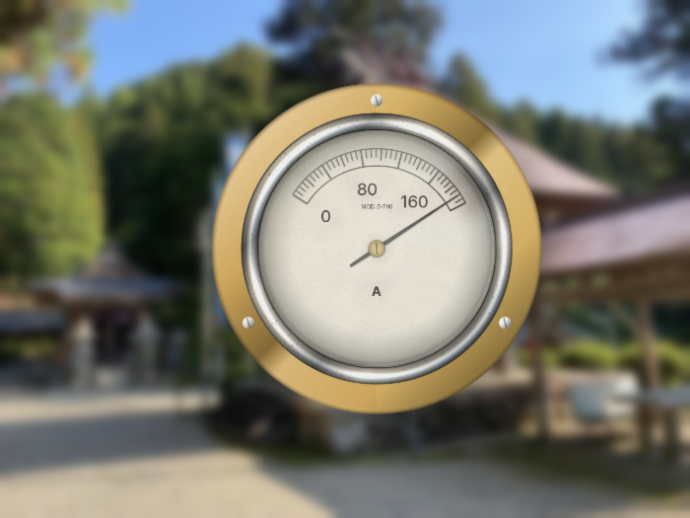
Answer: 190 A
